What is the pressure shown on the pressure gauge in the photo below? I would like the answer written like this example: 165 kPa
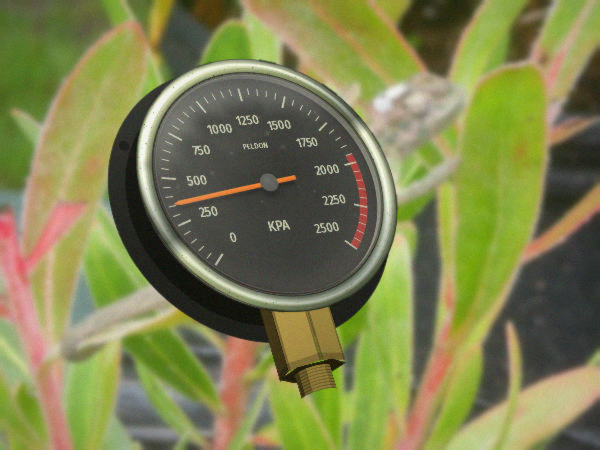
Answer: 350 kPa
